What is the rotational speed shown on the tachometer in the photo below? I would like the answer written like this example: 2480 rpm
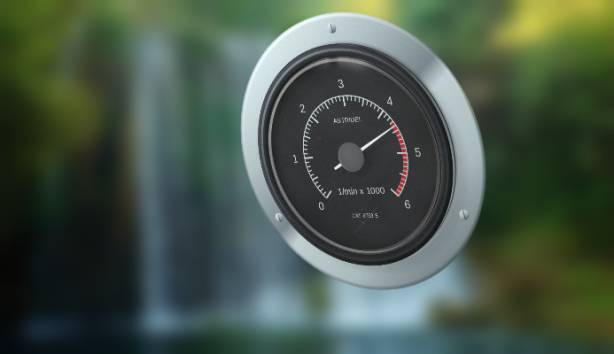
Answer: 4400 rpm
